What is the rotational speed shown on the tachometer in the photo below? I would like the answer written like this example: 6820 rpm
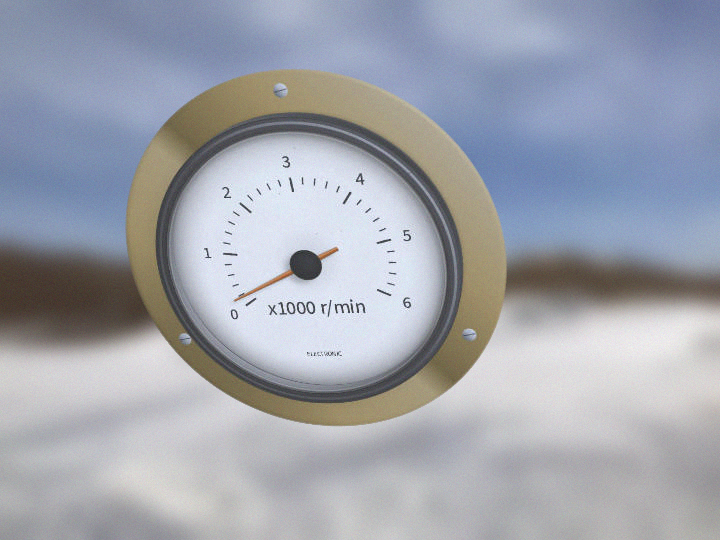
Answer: 200 rpm
